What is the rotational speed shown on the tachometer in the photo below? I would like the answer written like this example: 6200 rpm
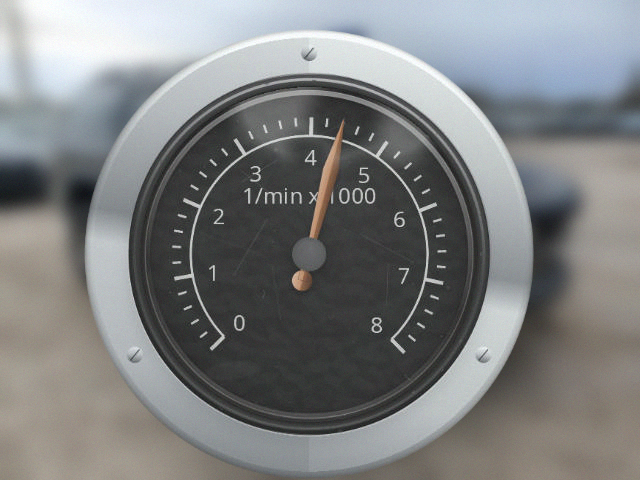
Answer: 4400 rpm
